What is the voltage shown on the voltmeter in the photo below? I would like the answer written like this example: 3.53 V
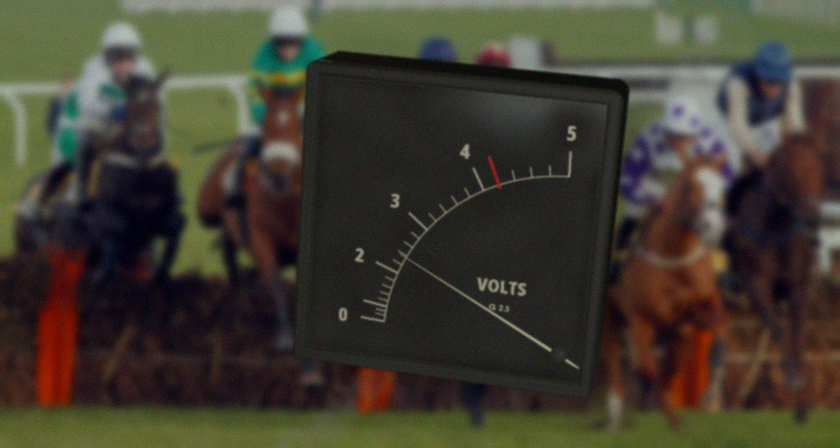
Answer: 2.4 V
